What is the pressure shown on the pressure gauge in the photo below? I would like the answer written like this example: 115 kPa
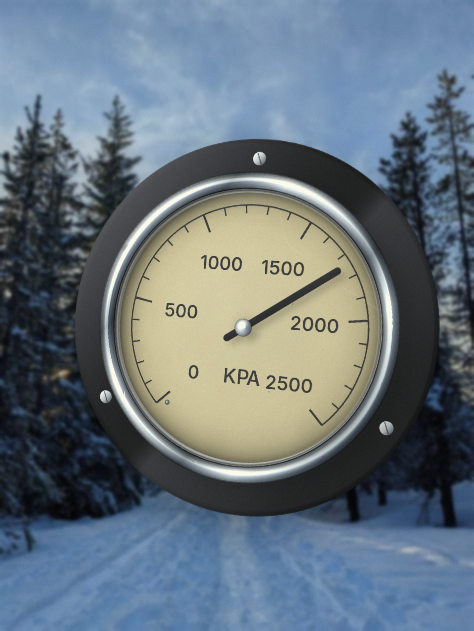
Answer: 1750 kPa
